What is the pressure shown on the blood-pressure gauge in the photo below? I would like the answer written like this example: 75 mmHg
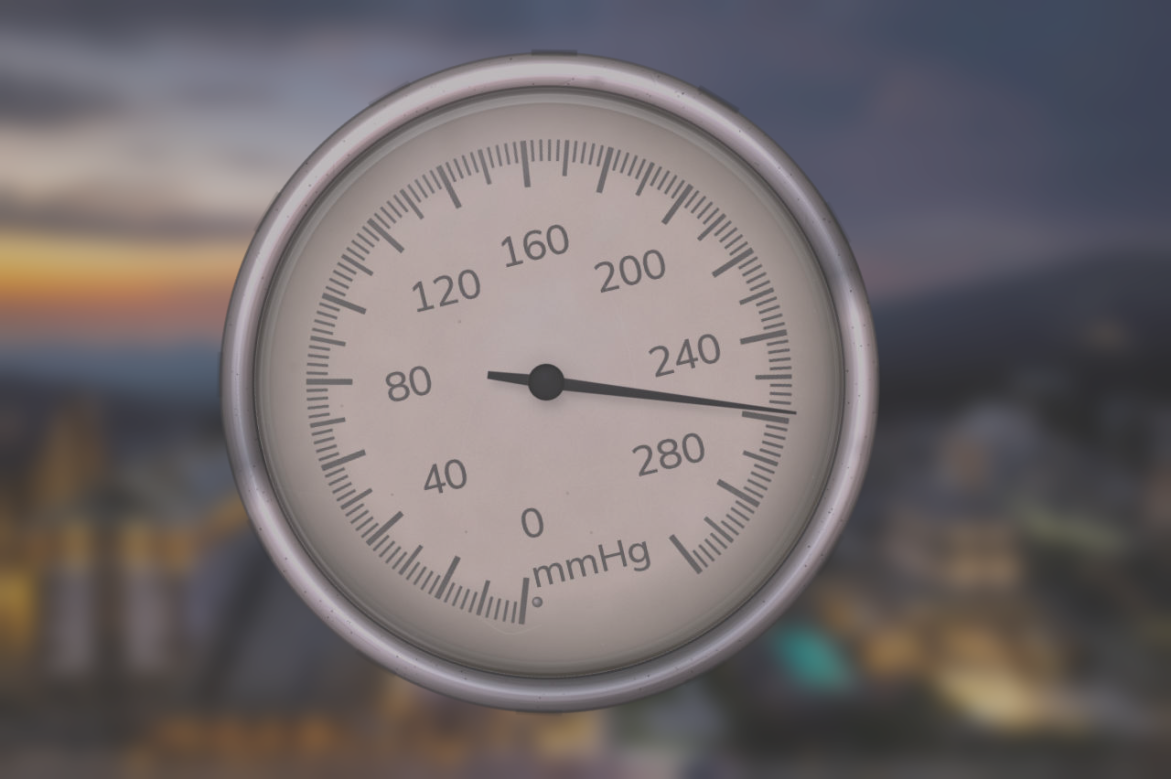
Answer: 258 mmHg
